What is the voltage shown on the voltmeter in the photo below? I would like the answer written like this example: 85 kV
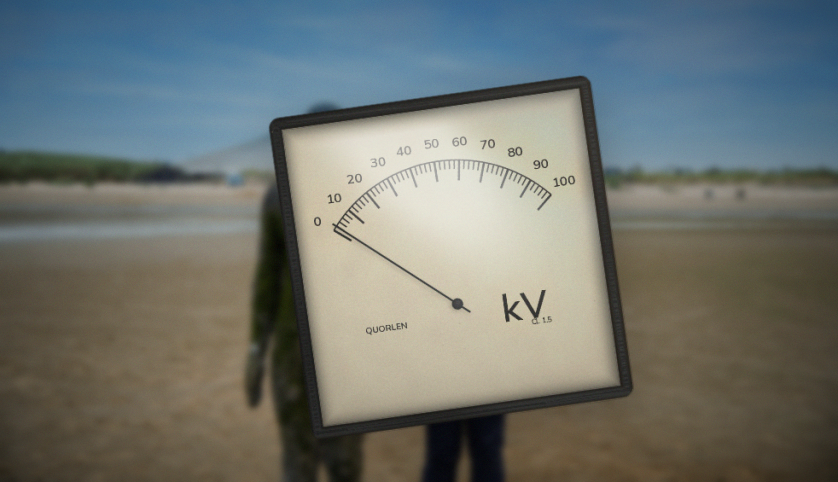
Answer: 2 kV
